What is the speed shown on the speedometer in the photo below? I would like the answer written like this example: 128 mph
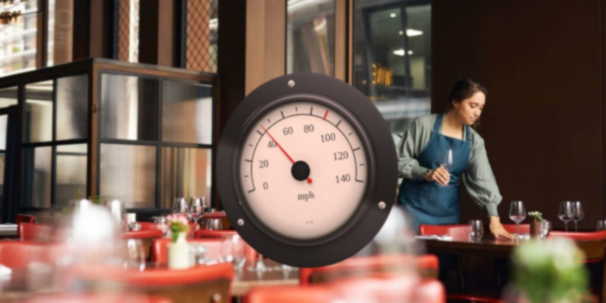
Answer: 45 mph
